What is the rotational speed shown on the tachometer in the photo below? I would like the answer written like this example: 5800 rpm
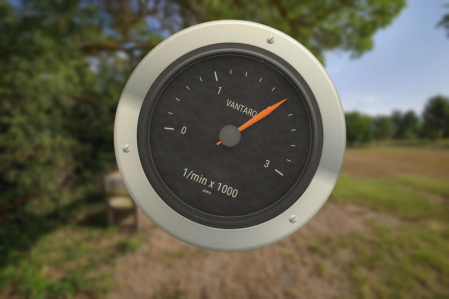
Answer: 2000 rpm
